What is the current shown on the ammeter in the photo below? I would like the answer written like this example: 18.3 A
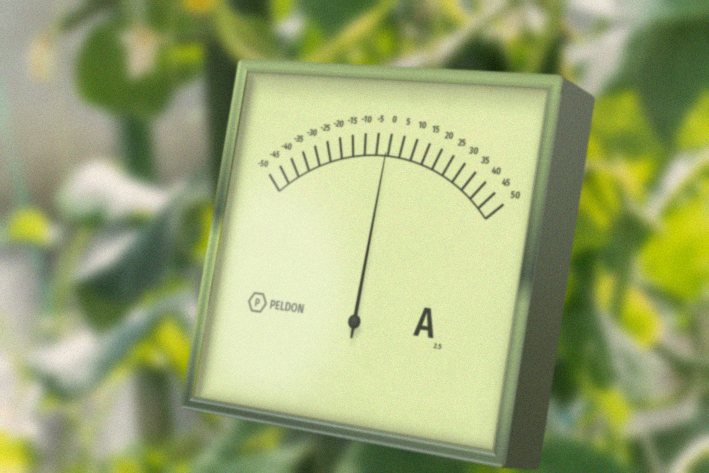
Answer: 0 A
